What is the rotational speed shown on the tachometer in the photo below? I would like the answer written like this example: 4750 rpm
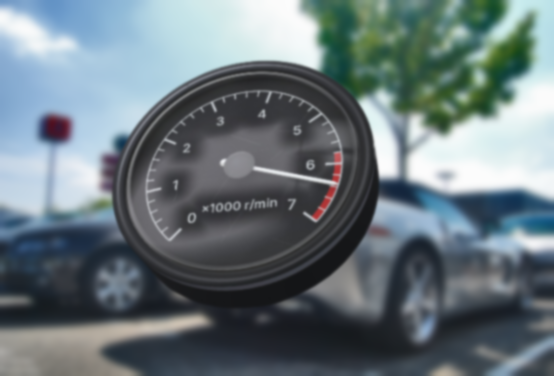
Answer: 6400 rpm
